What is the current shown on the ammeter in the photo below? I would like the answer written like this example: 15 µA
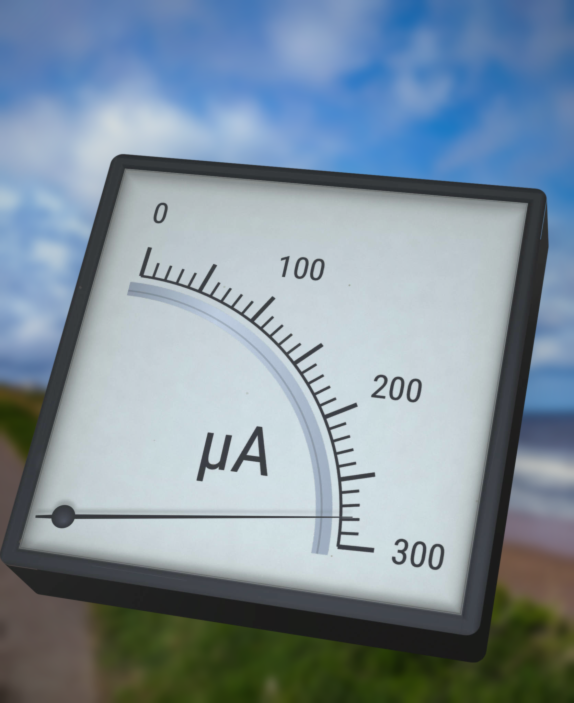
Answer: 280 µA
